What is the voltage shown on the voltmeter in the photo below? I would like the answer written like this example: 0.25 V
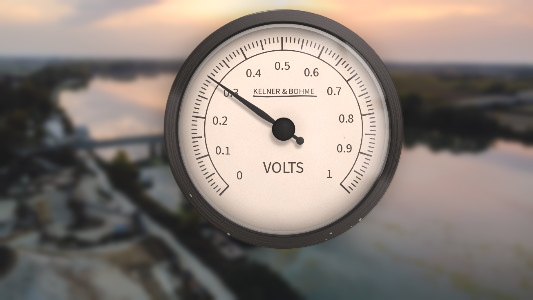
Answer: 0.3 V
